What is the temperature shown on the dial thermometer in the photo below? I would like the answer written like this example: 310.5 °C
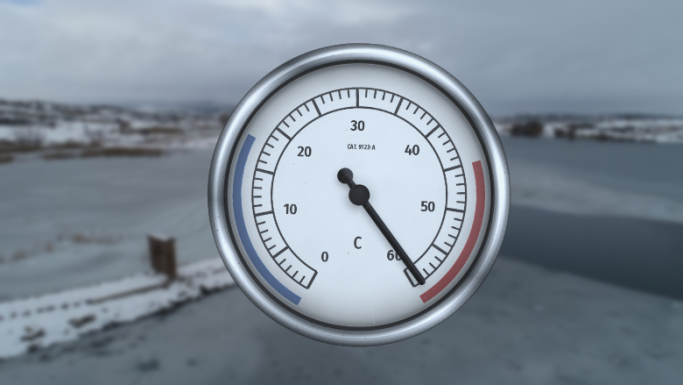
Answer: 59 °C
